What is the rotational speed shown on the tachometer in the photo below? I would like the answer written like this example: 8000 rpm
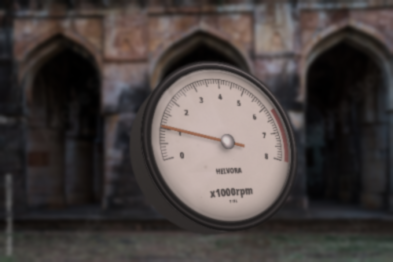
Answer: 1000 rpm
